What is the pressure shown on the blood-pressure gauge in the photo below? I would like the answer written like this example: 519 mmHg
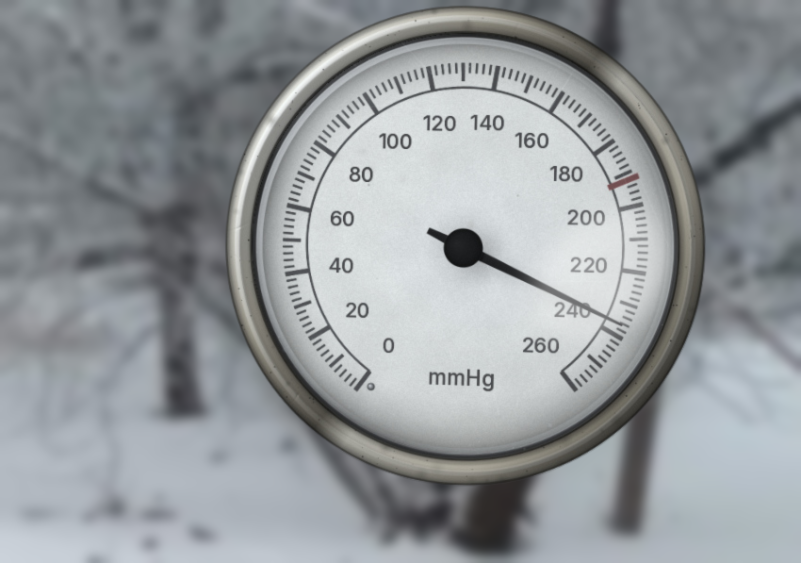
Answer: 236 mmHg
